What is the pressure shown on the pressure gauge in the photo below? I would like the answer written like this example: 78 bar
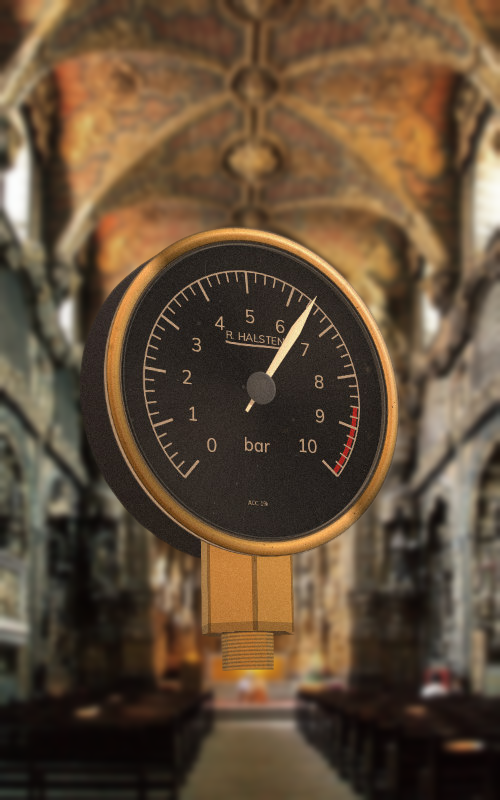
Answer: 6.4 bar
